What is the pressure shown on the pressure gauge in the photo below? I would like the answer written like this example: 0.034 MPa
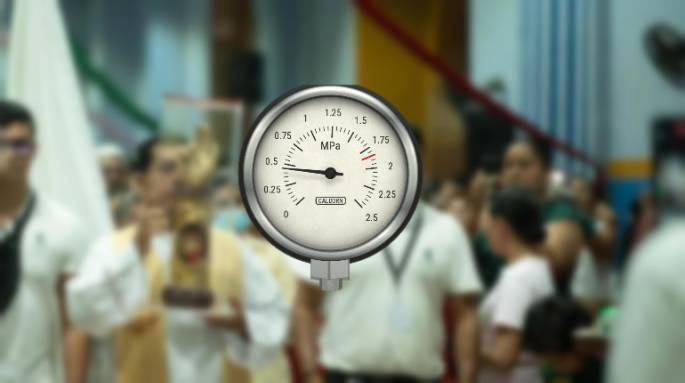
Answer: 0.45 MPa
